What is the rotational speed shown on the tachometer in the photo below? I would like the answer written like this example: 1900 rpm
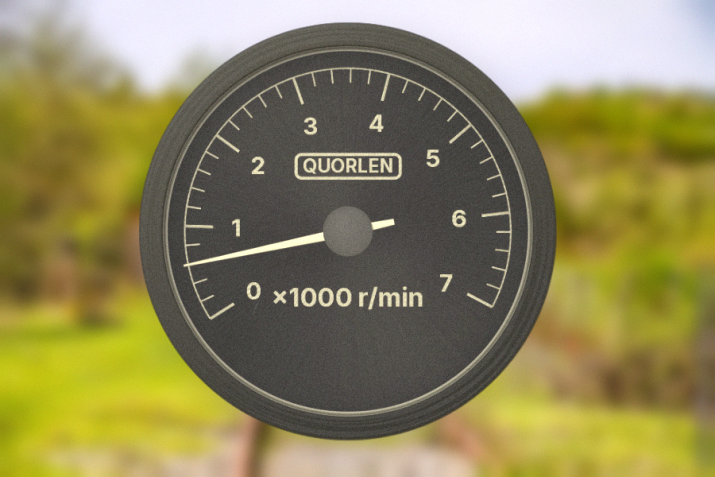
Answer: 600 rpm
